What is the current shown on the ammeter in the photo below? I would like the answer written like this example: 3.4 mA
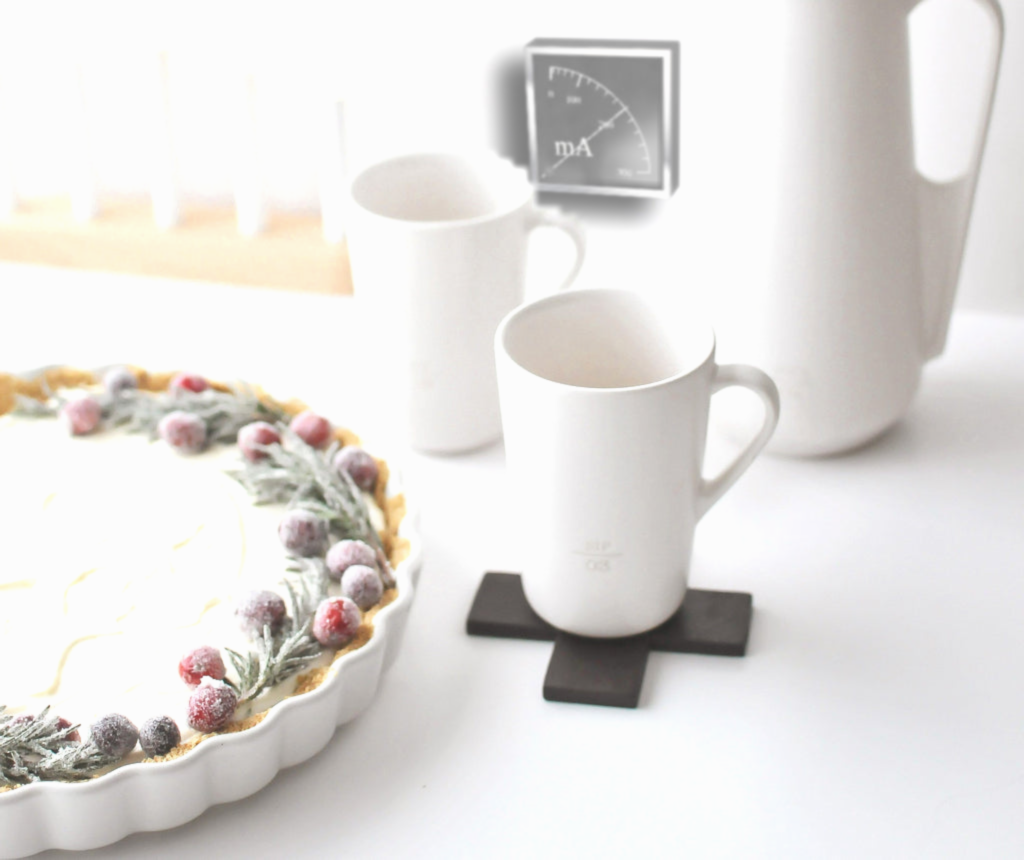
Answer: 200 mA
